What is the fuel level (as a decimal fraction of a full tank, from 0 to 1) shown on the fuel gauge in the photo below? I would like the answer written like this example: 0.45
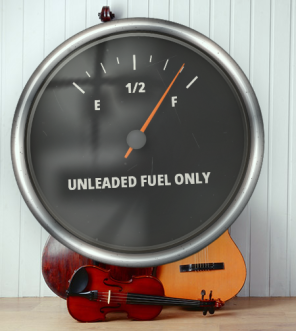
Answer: 0.875
